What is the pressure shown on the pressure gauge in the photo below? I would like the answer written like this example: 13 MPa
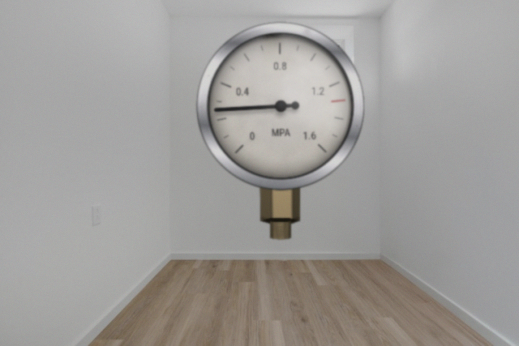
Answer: 0.25 MPa
